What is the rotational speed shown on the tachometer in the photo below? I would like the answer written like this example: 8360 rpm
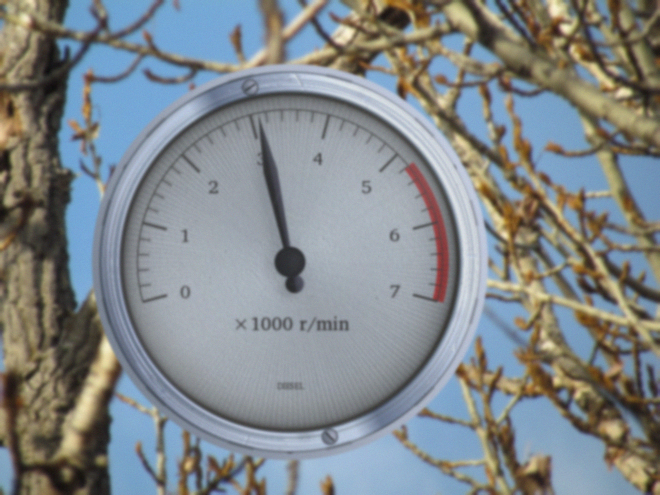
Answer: 3100 rpm
